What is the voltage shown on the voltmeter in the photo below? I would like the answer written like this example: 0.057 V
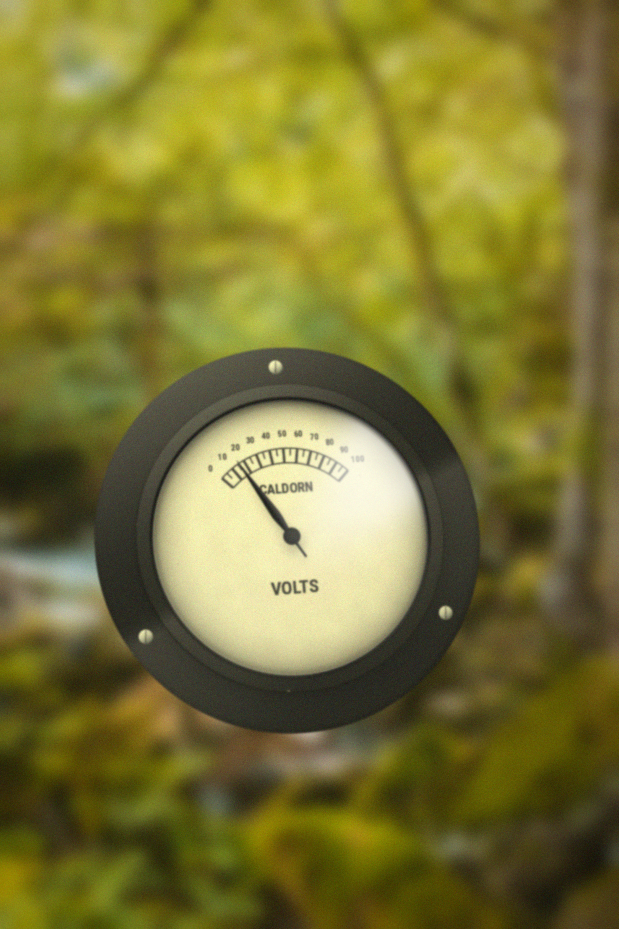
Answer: 15 V
